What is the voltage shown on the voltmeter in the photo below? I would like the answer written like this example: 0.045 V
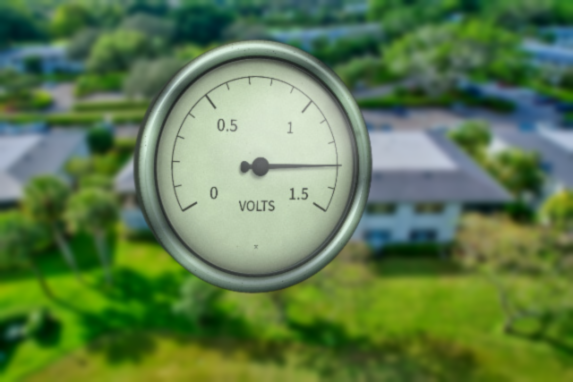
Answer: 1.3 V
